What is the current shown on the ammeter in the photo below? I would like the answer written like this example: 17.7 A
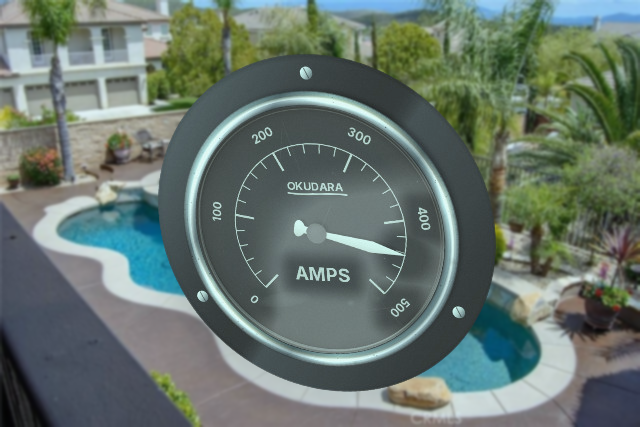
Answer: 440 A
